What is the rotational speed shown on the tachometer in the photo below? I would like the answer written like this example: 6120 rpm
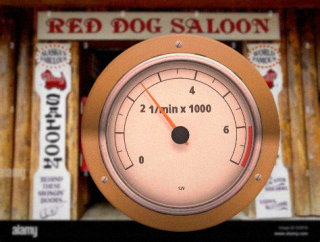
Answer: 2500 rpm
